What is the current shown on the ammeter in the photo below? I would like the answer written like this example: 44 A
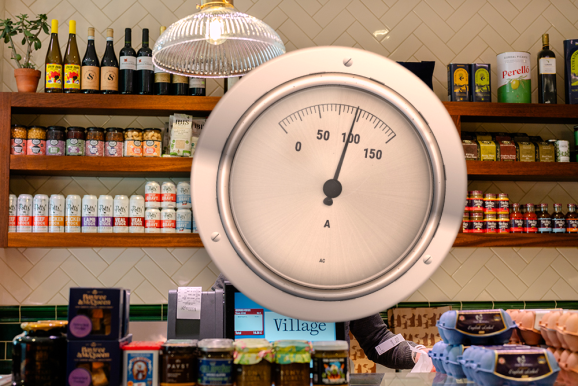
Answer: 95 A
